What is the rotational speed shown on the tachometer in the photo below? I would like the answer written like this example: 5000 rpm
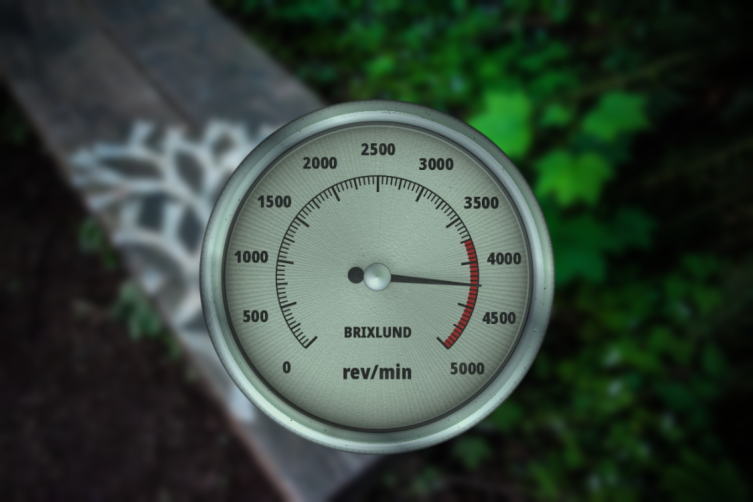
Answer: 4250 rpm
